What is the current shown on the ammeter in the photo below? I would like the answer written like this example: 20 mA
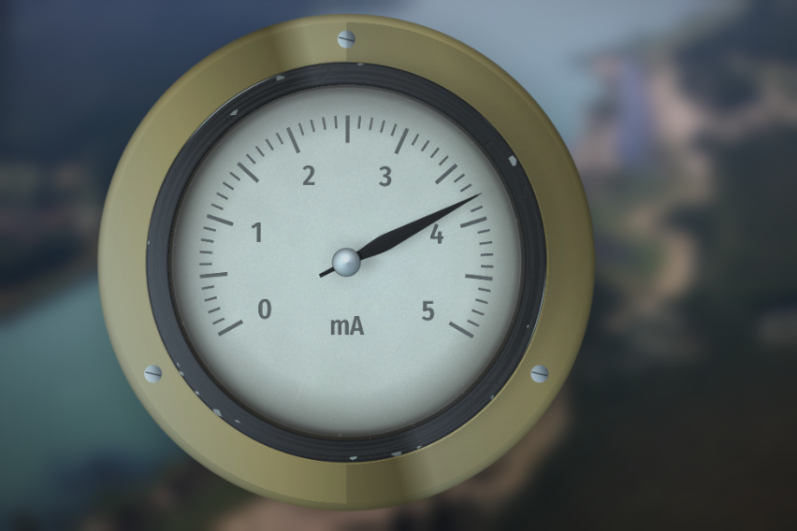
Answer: 3.8 mA
